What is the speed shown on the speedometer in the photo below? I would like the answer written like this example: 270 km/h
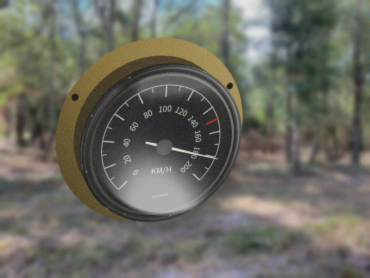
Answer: 180 km/h
